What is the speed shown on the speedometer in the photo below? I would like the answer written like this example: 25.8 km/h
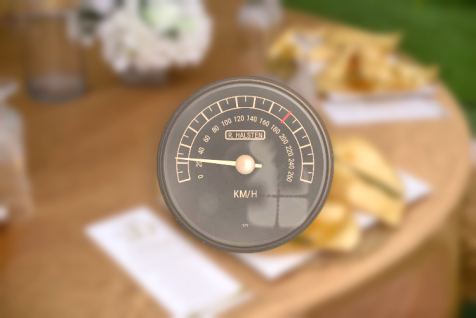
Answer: 25 km/h
